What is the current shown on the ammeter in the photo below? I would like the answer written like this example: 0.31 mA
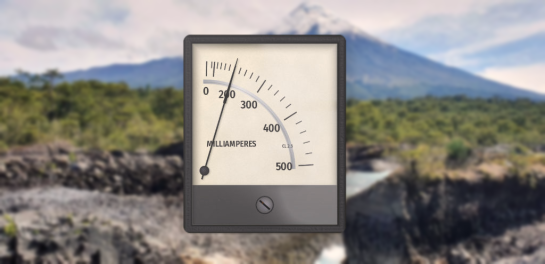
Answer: 200 mA
